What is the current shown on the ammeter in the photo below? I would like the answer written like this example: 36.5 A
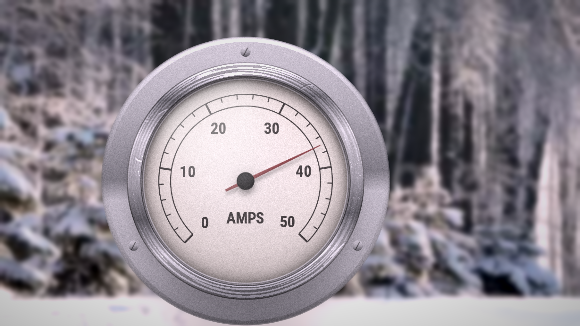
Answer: 37 A
